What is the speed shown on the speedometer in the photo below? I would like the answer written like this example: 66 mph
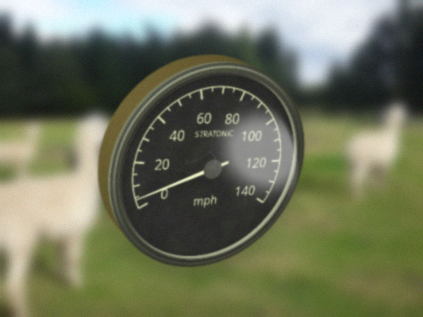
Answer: 5 mph
